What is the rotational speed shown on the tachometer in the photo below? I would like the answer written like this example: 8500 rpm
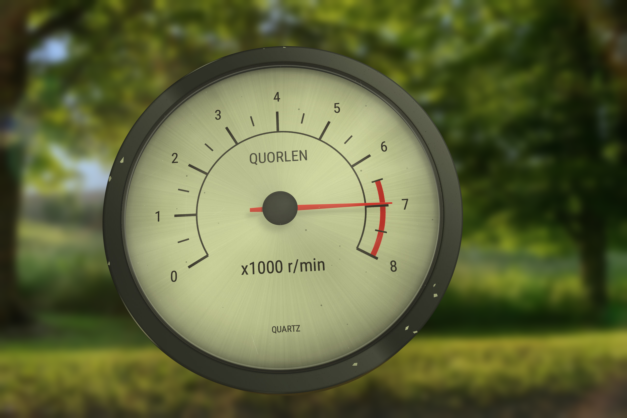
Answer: 7000 rpm
